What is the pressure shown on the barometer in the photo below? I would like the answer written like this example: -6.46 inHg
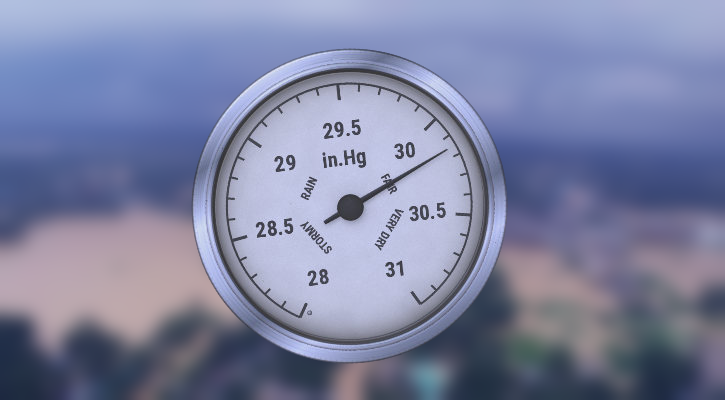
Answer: 30.15 inHg
